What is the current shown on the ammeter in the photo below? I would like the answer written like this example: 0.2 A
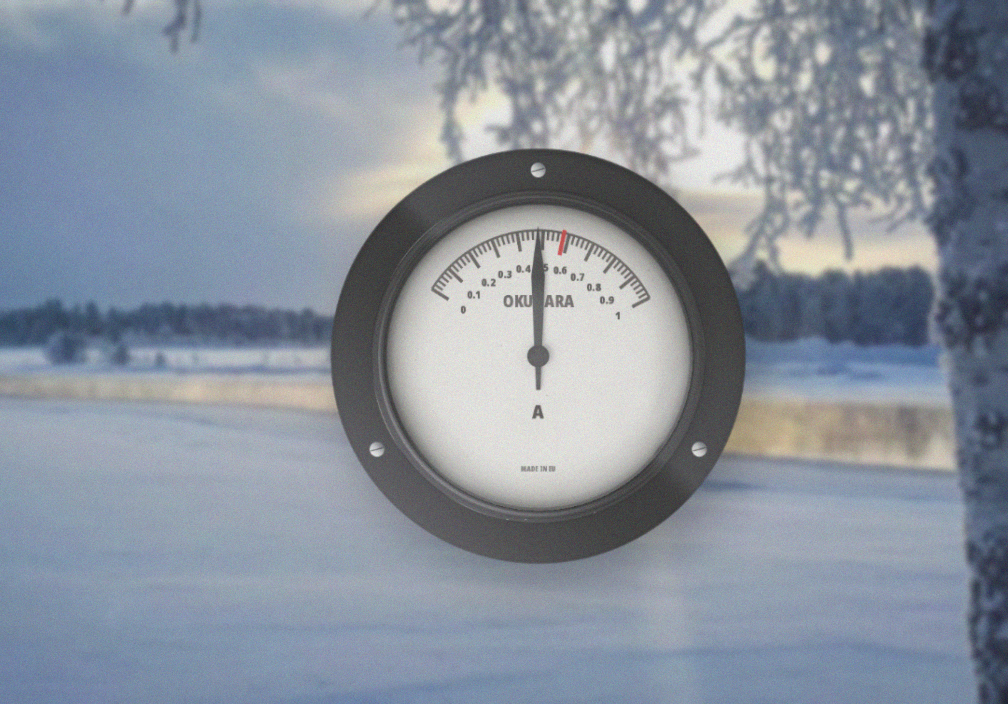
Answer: 0.48 A
